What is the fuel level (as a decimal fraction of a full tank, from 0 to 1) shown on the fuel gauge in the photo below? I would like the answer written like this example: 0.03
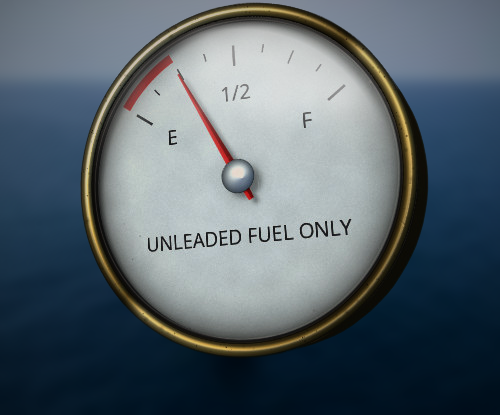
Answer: 0.25
